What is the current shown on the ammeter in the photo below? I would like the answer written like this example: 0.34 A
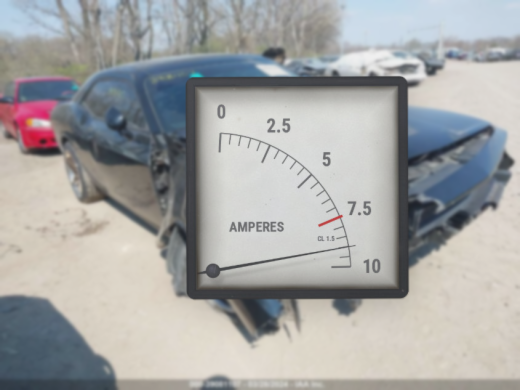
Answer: 9 A
